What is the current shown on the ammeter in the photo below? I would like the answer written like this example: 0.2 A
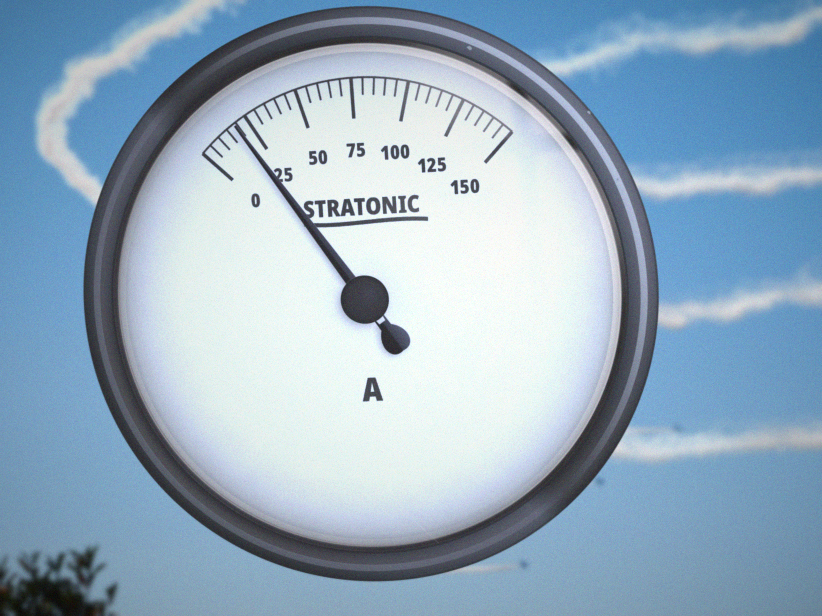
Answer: 20 A
